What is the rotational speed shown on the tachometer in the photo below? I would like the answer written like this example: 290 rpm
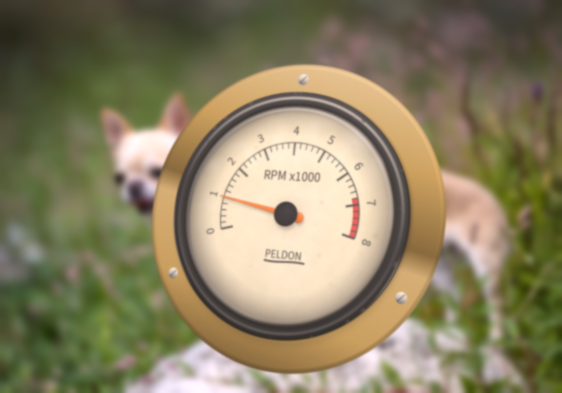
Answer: 1000 rpm
